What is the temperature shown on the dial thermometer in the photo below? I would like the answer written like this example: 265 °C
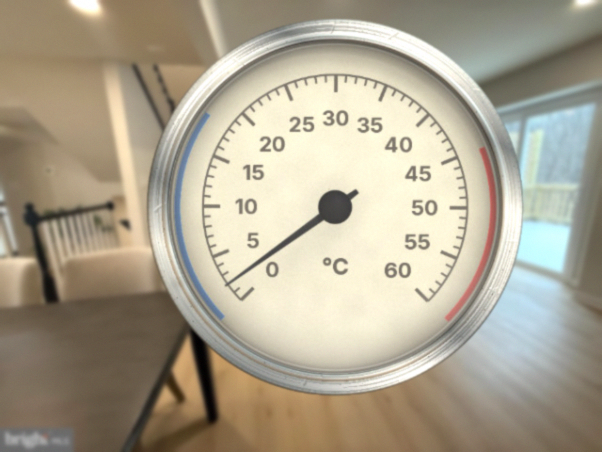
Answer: 2 °C
